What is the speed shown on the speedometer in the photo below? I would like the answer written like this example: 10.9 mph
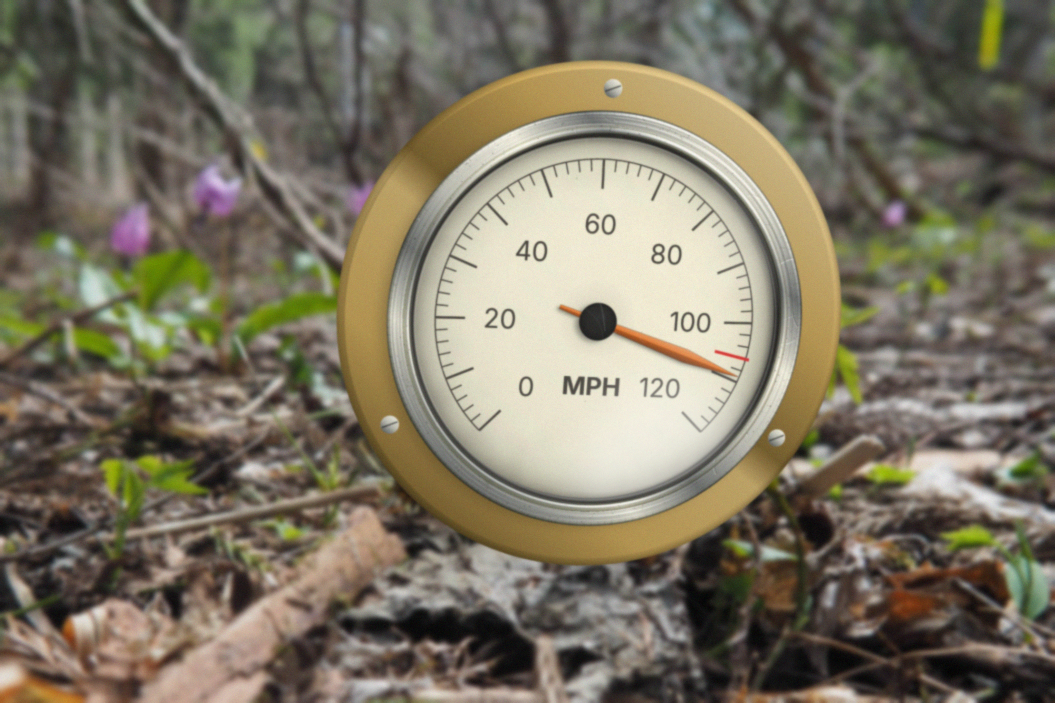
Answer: 109 mph
